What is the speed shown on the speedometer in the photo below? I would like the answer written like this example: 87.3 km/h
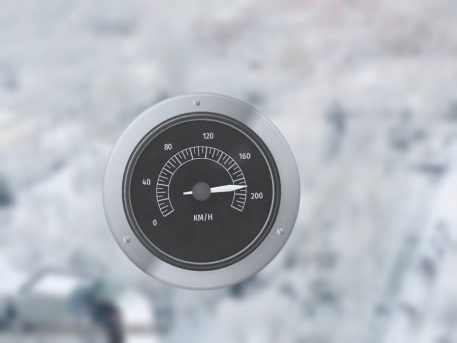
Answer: 190 km/h
